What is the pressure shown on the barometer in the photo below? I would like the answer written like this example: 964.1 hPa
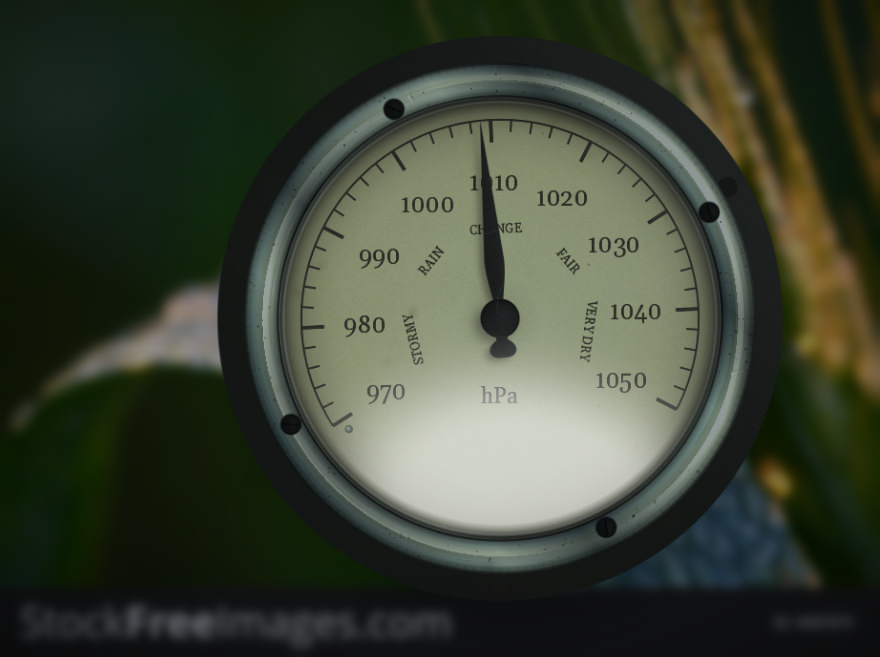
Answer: 1009 hPa
